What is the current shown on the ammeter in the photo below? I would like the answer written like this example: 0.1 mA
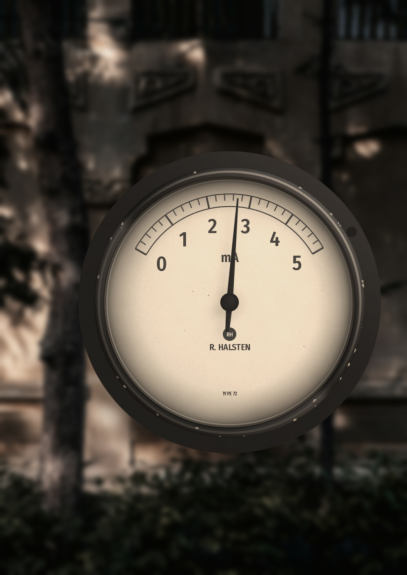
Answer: 2.7 mA
